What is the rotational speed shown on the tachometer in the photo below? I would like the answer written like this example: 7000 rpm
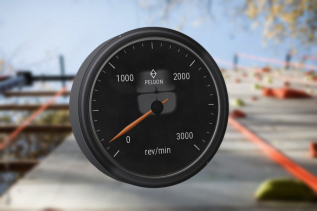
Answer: 150 rpm
